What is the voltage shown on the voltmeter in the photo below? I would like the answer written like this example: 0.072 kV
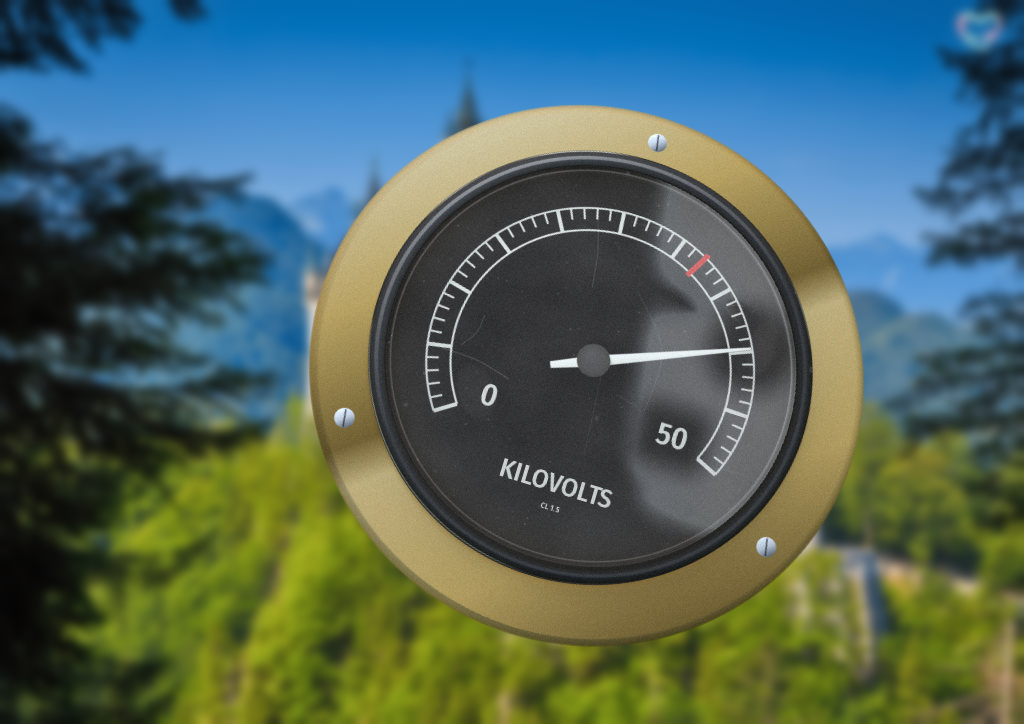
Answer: 40 kV
